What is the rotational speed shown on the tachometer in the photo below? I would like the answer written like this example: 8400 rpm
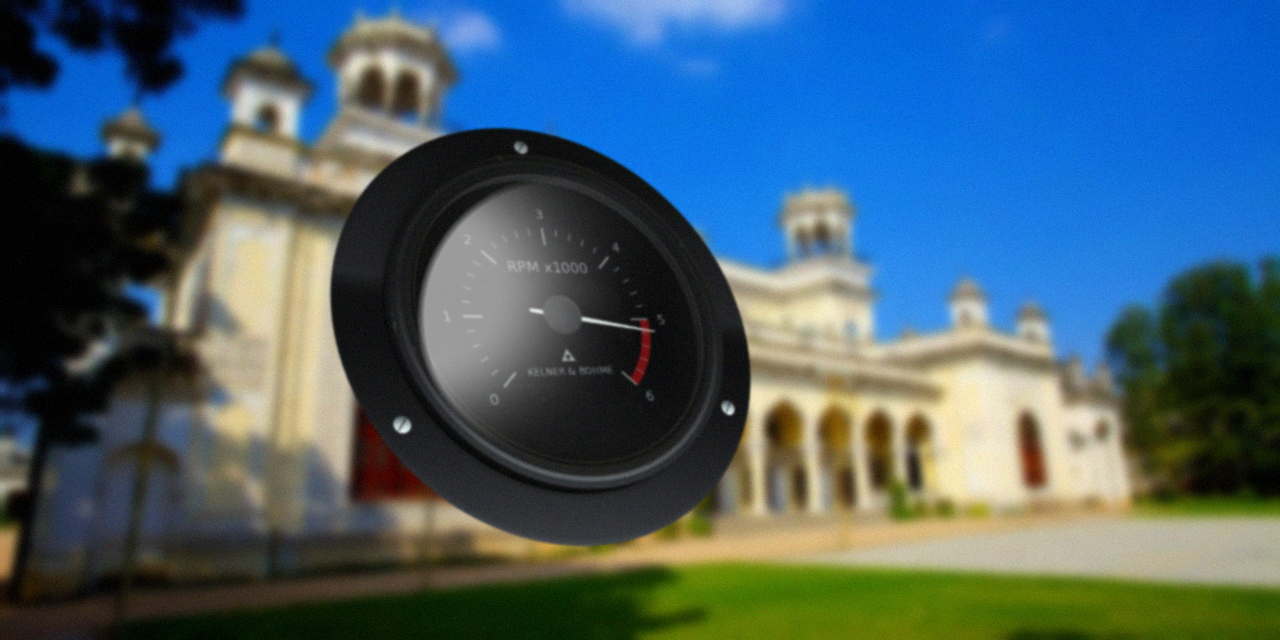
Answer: 5200 rpm
